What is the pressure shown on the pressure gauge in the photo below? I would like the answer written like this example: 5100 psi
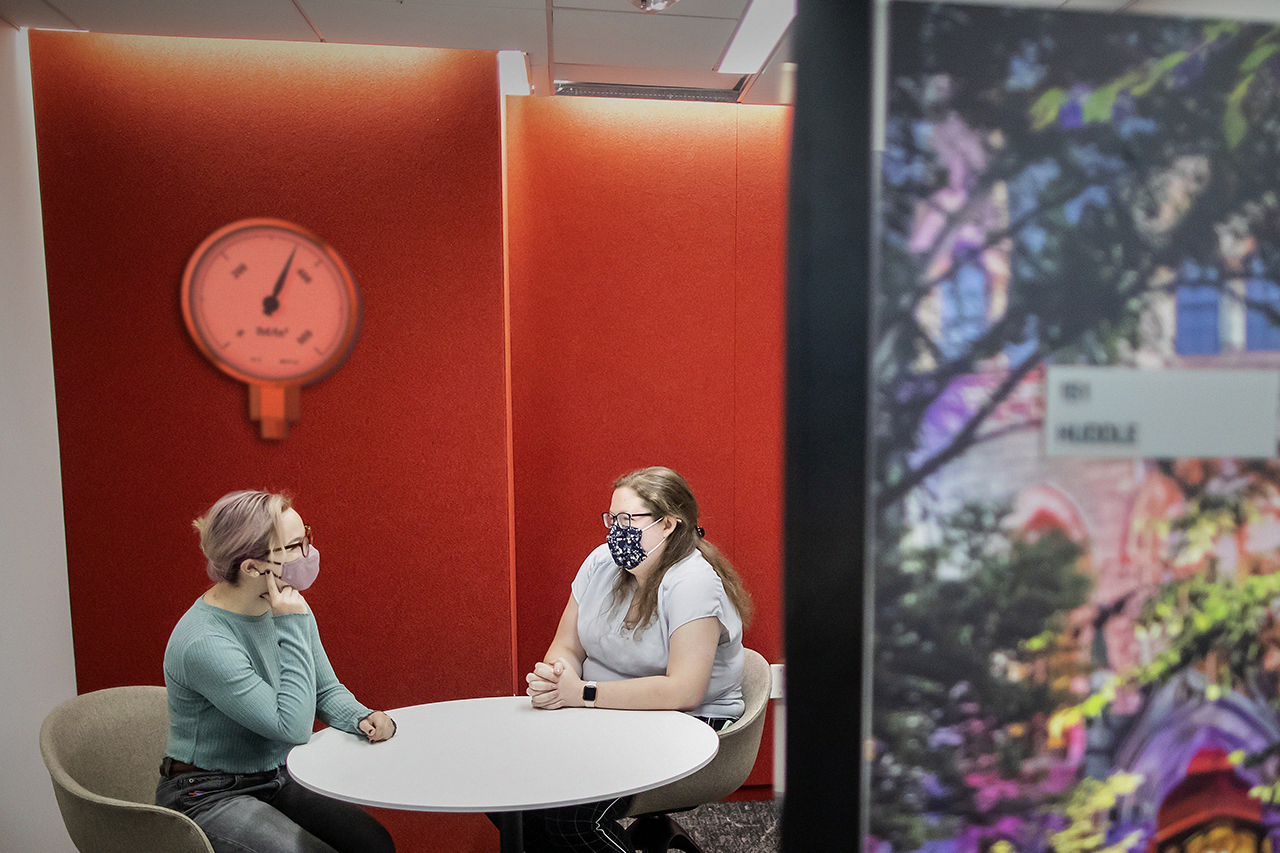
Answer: 350 psi
